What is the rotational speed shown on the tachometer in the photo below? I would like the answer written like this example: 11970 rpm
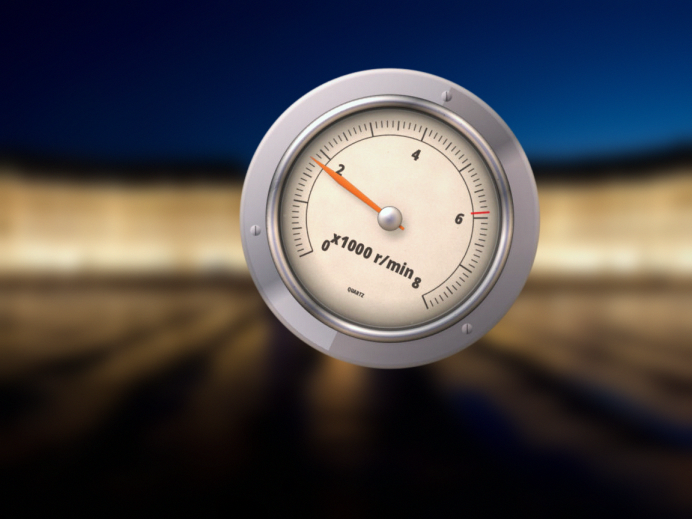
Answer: 1800 rpm
